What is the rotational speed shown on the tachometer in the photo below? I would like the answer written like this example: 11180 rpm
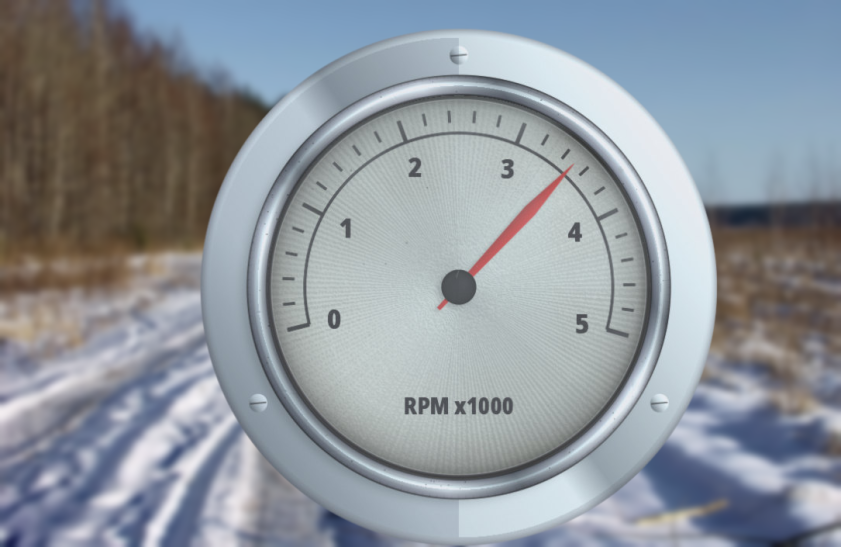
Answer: 3500 rpm
